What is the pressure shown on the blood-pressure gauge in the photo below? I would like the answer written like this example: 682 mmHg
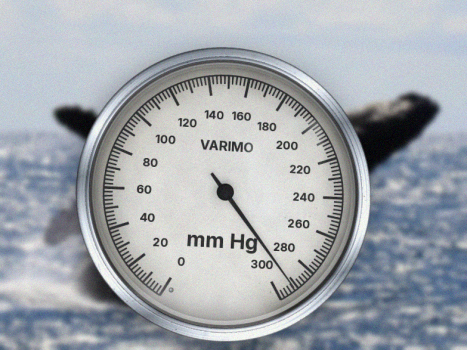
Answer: 292 mmHg
